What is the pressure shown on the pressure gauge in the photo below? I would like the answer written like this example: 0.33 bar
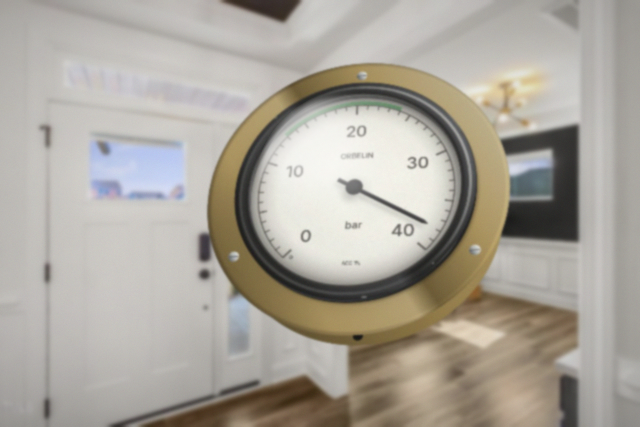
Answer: 38 bar
